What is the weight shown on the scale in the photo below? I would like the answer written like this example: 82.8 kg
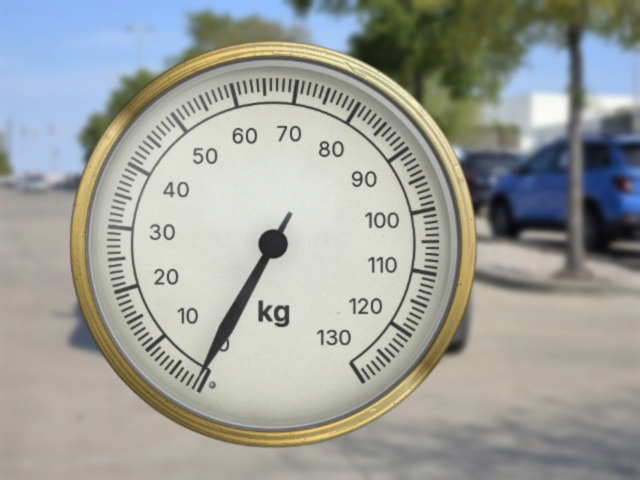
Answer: 1 kg
